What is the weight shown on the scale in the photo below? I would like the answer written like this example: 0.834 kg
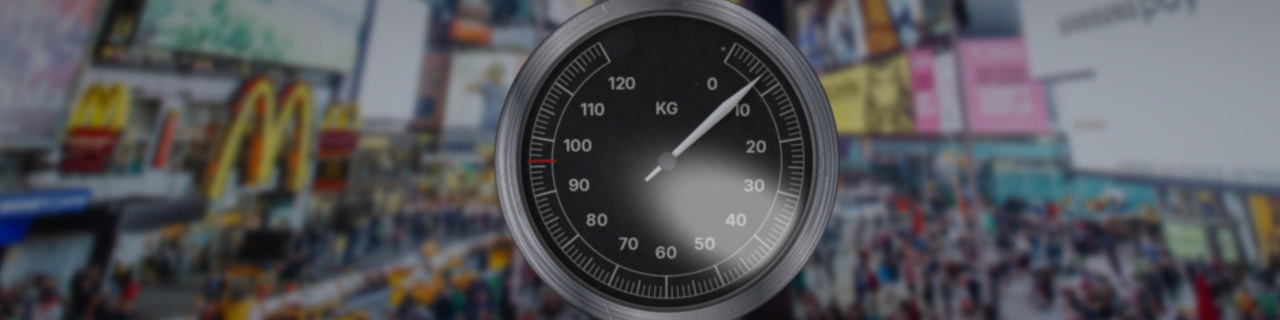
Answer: 7 kg
